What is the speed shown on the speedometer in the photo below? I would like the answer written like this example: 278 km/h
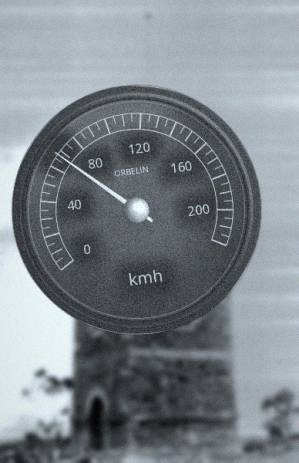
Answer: 67.5 km/h
